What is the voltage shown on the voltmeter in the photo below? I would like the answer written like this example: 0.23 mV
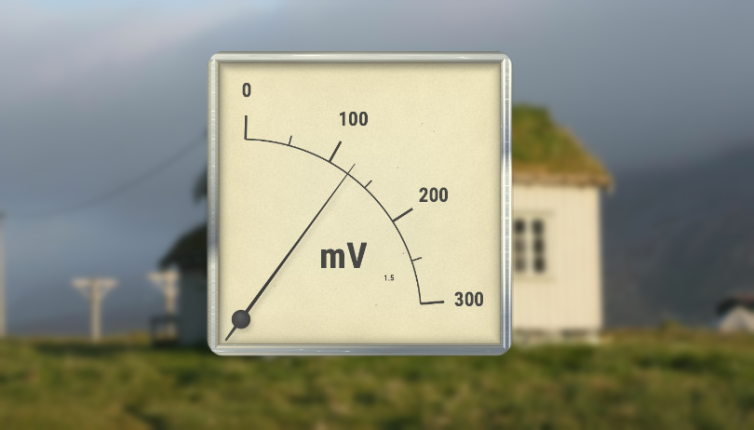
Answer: 125 mV
